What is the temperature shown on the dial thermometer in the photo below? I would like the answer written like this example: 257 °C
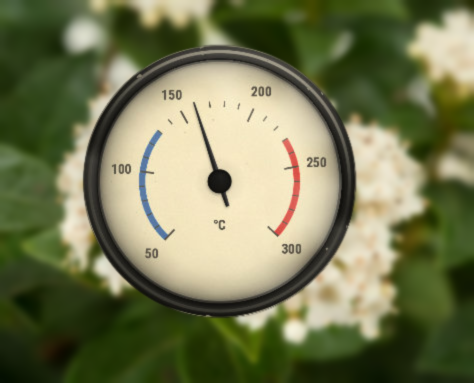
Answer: 160 °C
